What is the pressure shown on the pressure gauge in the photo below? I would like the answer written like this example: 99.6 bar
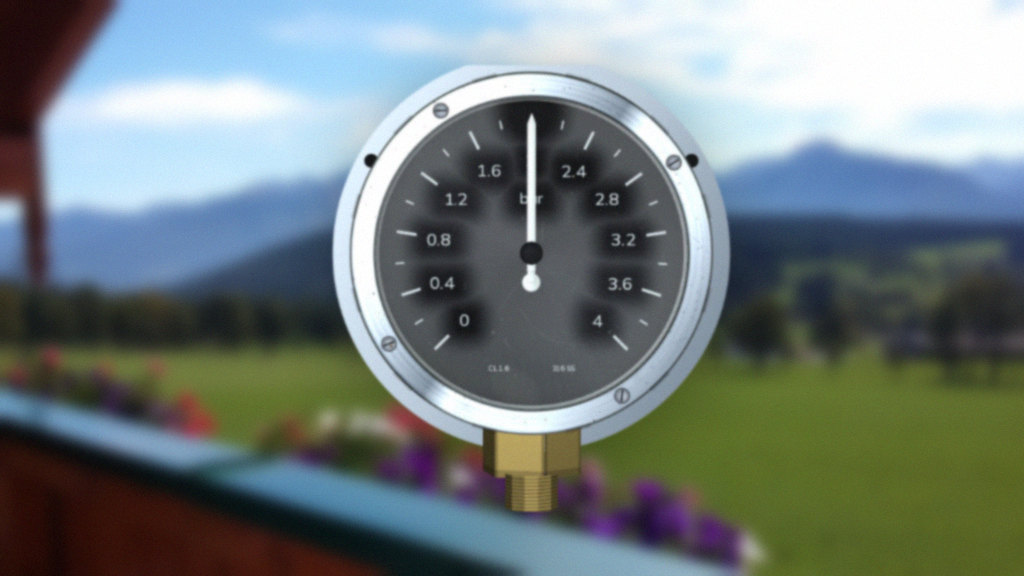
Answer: 2 bar
